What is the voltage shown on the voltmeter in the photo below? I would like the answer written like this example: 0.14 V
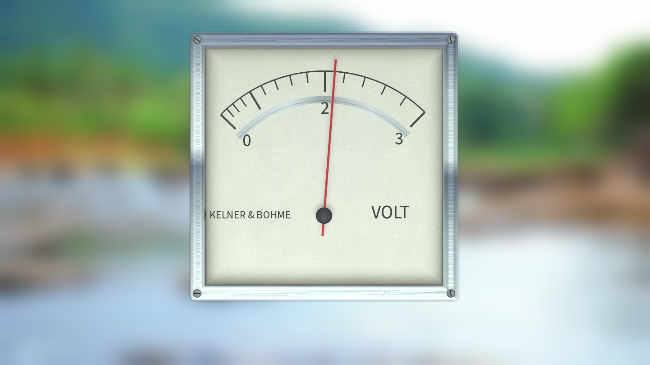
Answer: 2.1 V
